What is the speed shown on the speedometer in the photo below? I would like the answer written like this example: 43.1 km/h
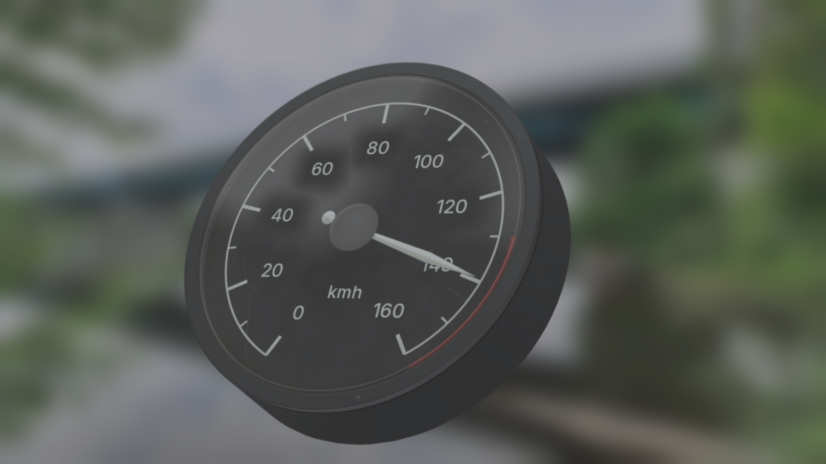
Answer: 140 km/h
